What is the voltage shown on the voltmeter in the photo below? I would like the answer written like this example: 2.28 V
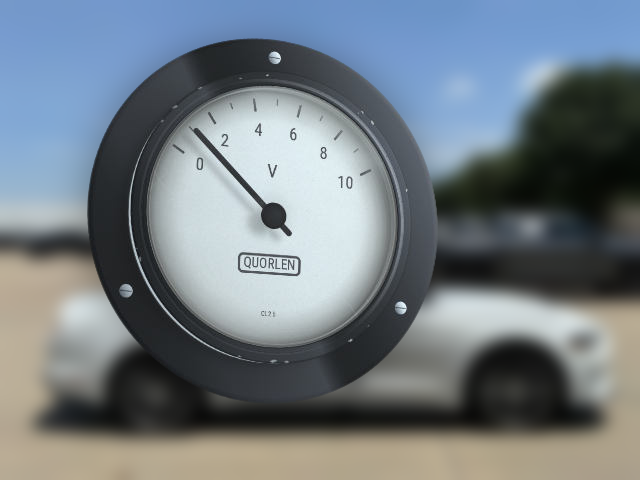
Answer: 1 V
